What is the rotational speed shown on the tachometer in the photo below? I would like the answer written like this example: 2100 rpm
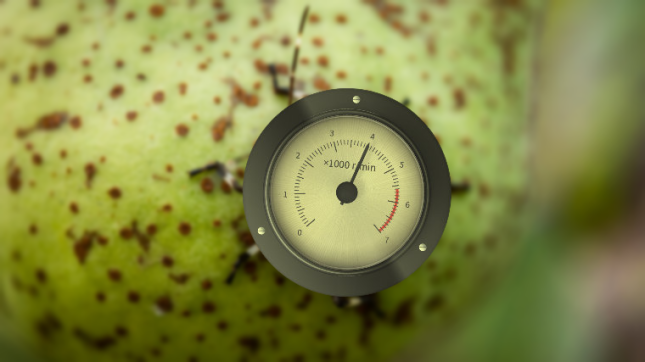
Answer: 4000 rpm
